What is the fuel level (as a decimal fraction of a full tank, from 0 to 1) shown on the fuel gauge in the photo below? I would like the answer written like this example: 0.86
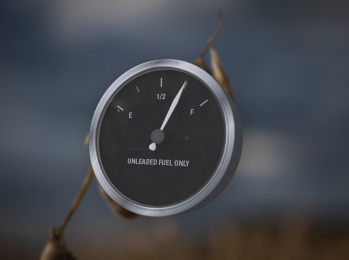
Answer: 0.75
